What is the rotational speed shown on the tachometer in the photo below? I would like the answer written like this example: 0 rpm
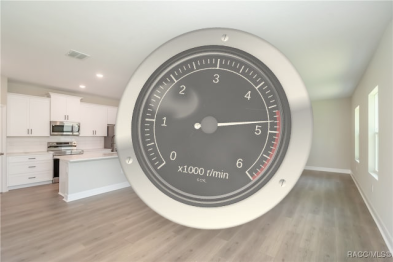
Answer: 4800 rpm
